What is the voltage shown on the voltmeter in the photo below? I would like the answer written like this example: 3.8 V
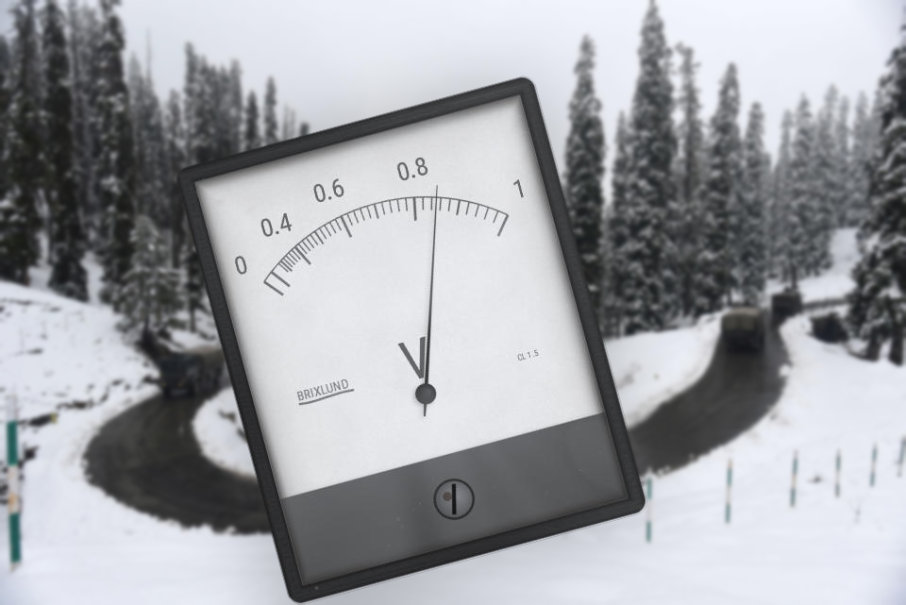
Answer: 0.85 V
